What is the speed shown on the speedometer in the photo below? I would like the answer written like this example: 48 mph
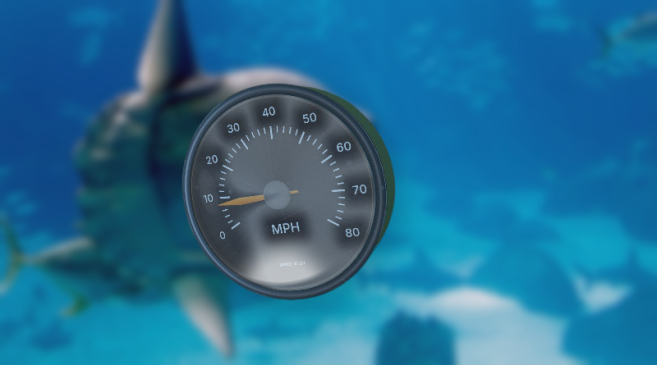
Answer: 8 mph
